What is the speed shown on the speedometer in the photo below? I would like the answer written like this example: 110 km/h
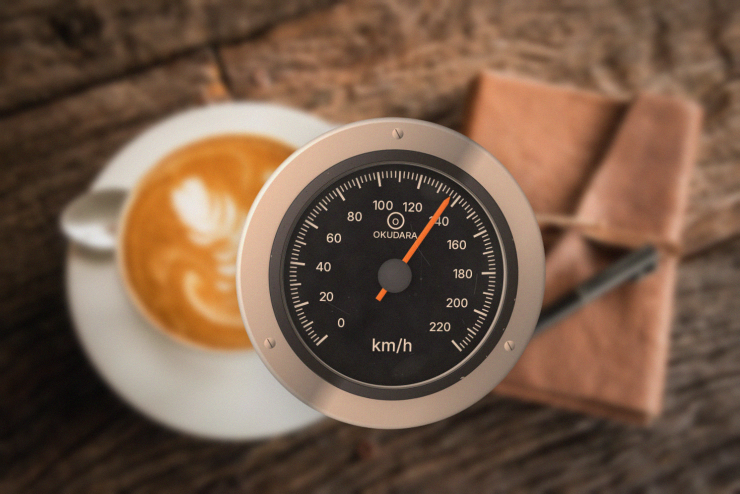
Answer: 136 km/h
